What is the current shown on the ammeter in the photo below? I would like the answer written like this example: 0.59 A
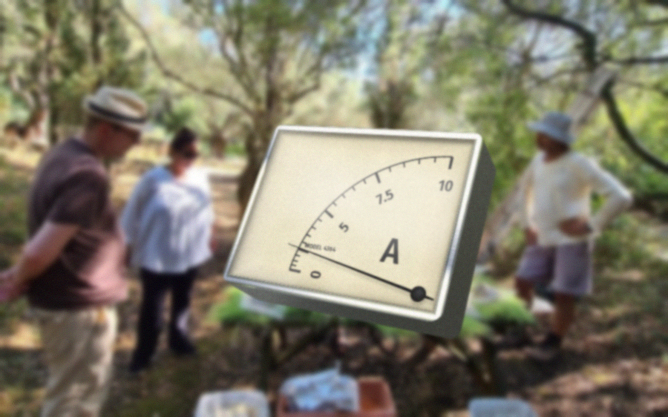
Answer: 2.5 A
